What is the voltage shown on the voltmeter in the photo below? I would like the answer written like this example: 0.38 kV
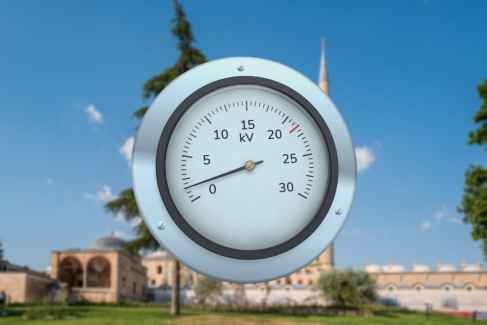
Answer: 1.5 kV
